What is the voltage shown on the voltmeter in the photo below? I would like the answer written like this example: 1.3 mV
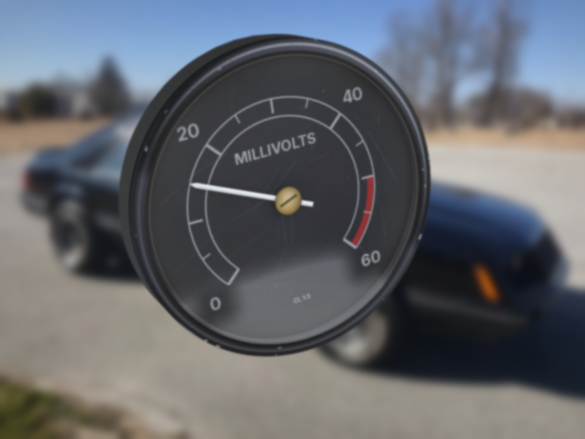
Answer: 15 mV
